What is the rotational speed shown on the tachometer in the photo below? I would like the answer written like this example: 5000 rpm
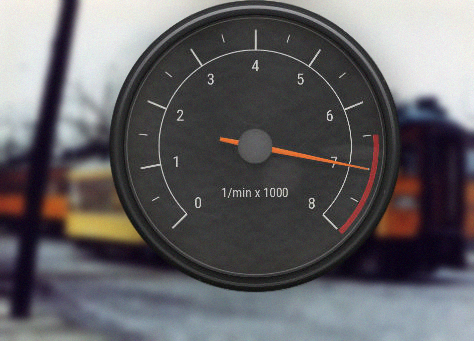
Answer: 7000 rpm
